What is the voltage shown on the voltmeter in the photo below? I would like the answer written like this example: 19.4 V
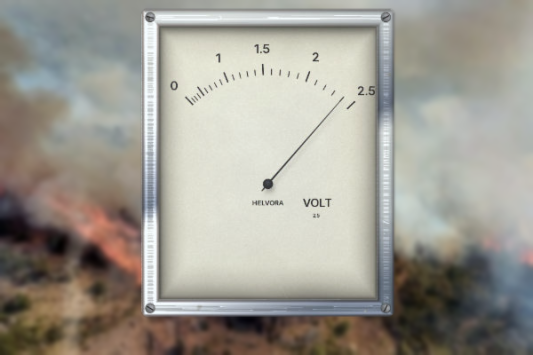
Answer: 2.4 V
